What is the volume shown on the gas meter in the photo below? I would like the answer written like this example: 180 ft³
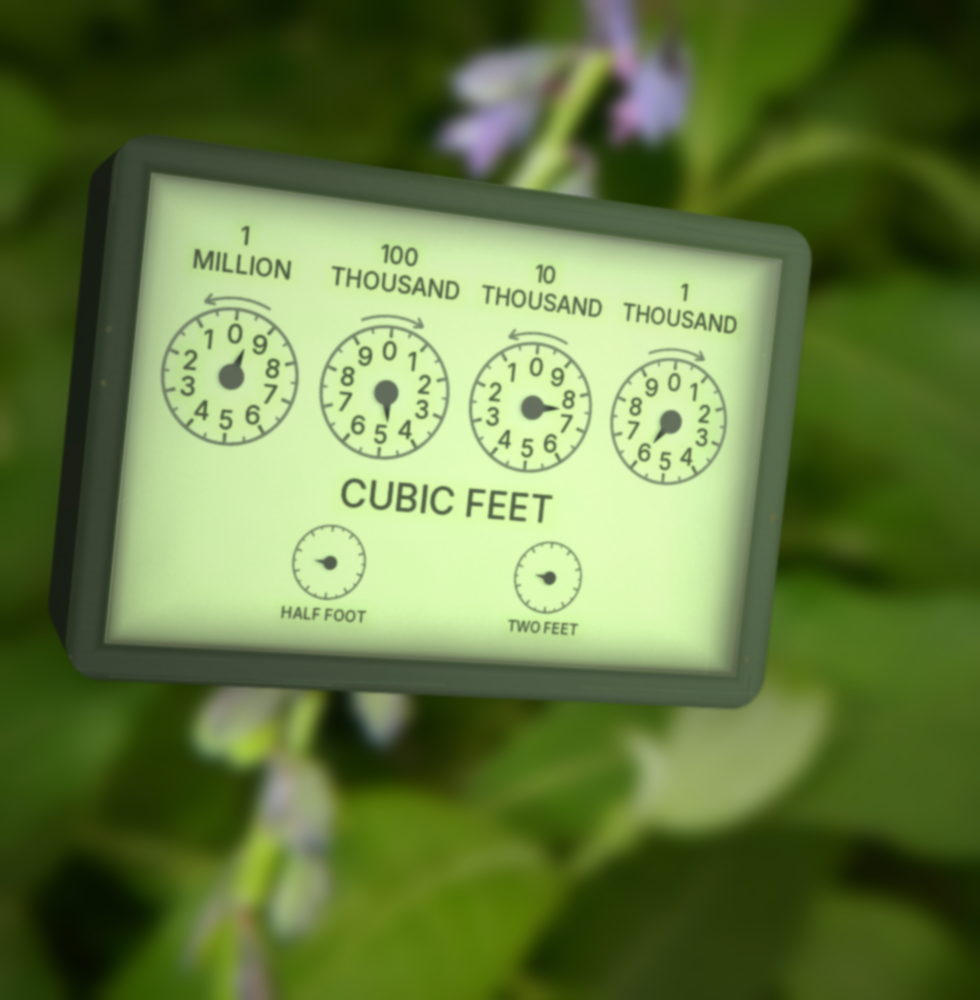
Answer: 947600 ft³
